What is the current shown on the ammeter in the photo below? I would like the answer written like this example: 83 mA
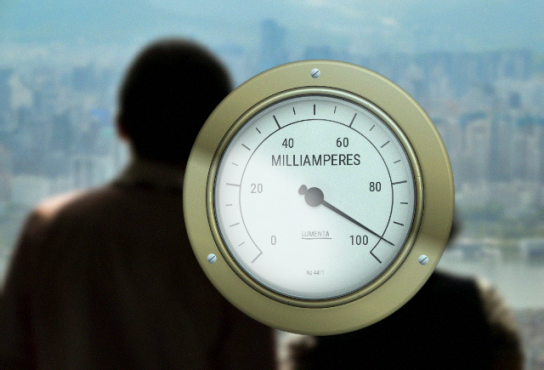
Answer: 95 mA
